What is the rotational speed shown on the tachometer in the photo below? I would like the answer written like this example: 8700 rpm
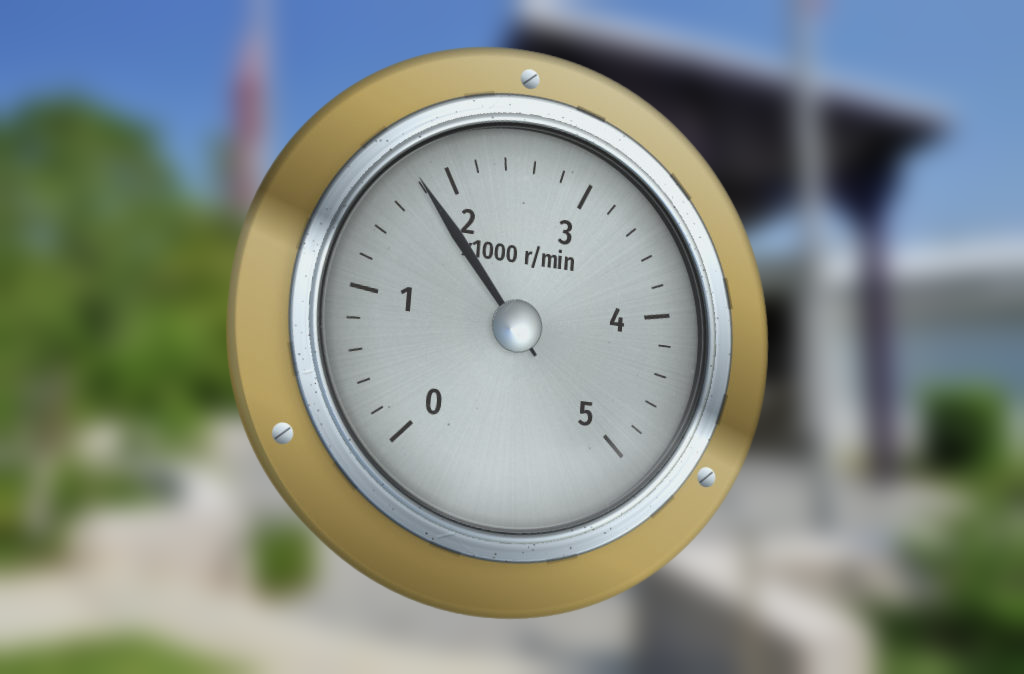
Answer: 1800 rpm
